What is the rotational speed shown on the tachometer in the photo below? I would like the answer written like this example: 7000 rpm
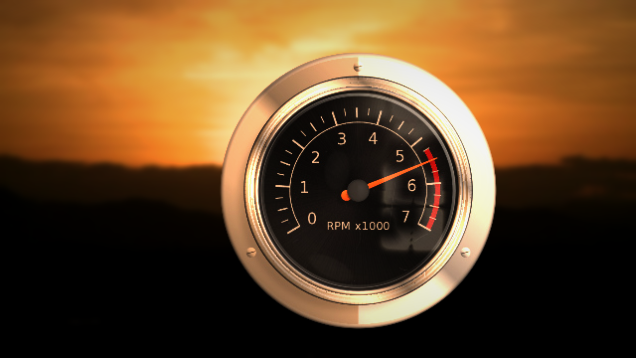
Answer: 5500 rpm
